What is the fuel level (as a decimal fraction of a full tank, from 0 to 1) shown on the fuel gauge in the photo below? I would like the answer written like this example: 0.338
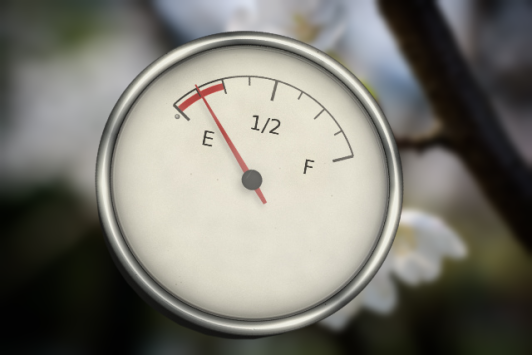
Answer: 0.125
